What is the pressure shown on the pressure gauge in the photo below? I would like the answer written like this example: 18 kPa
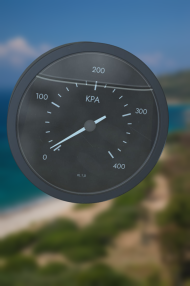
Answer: 10 kPa
